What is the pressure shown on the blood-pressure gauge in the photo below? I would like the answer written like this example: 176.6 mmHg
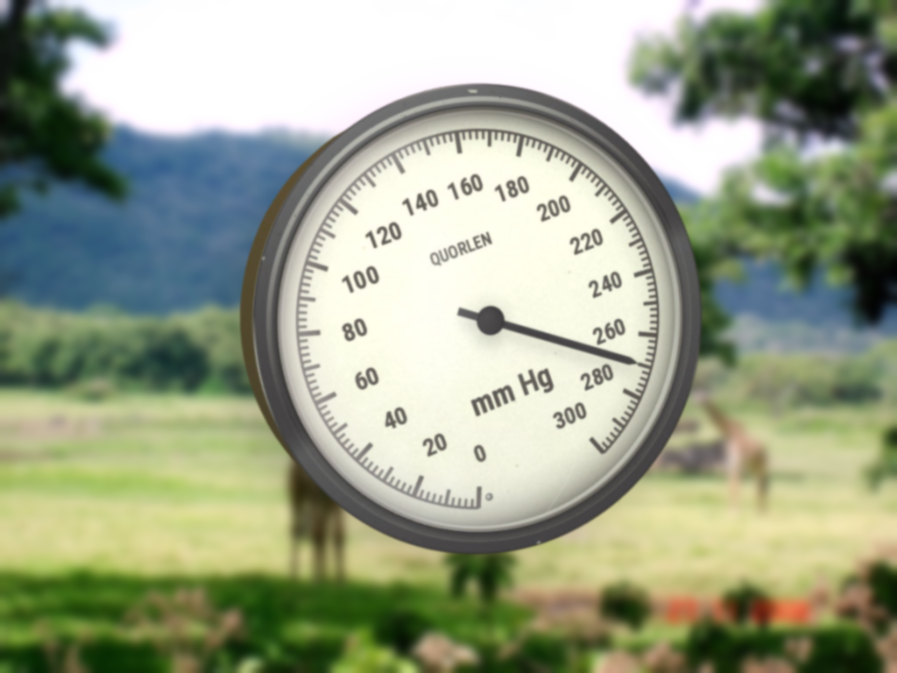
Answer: 270 mmHg
